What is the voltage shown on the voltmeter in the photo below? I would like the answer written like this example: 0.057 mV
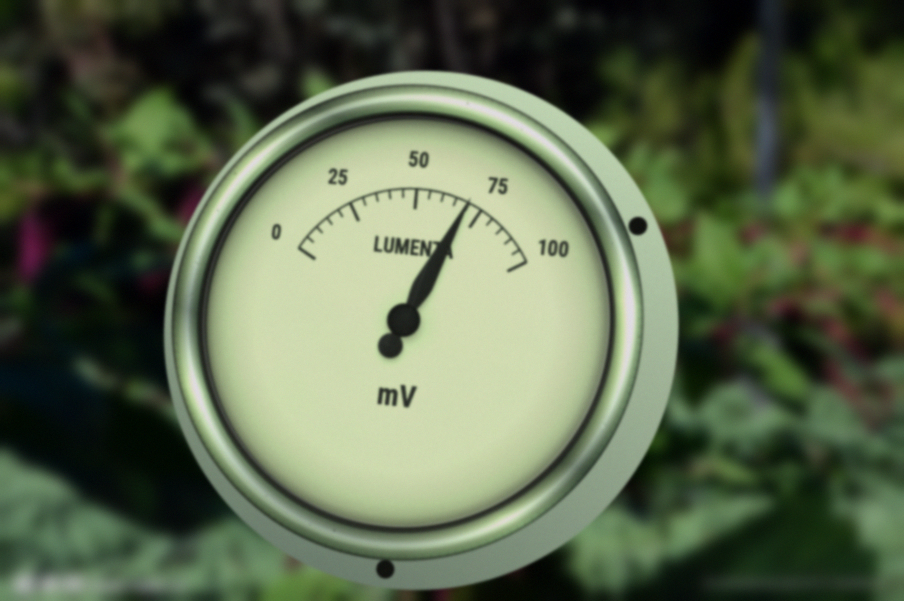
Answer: 70 mV
